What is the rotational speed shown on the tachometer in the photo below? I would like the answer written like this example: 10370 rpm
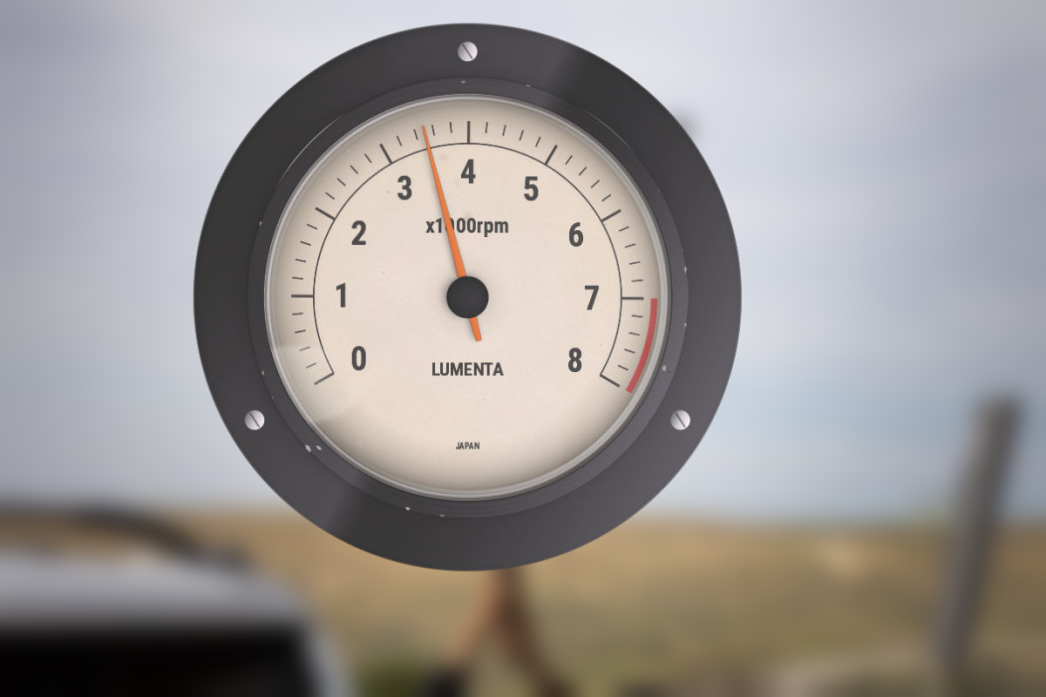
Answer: 3500 rpm
